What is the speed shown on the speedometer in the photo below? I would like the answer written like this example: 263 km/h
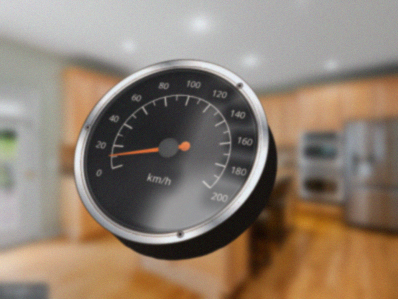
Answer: 10 km/h
